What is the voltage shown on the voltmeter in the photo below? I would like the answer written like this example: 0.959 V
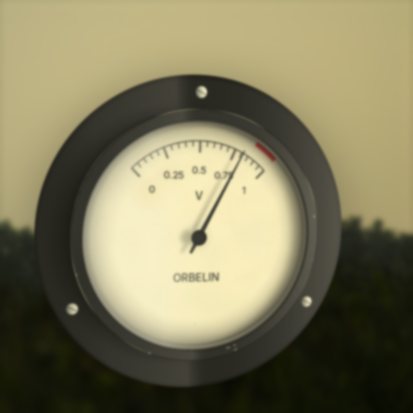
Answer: 0.8 V
